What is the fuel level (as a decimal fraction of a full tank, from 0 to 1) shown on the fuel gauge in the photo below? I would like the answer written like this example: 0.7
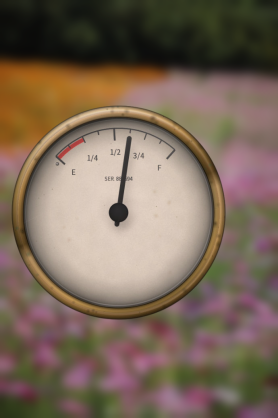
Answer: 0.625
